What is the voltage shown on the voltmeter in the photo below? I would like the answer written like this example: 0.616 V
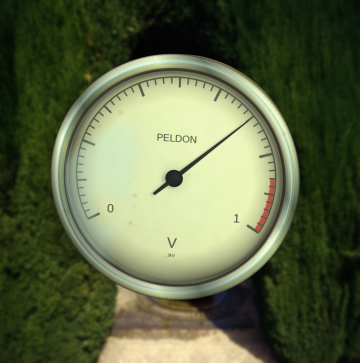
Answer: 0.7 V
